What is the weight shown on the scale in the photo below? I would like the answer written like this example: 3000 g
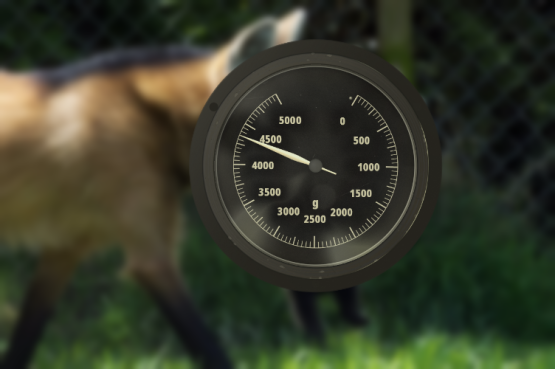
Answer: 4350 g
